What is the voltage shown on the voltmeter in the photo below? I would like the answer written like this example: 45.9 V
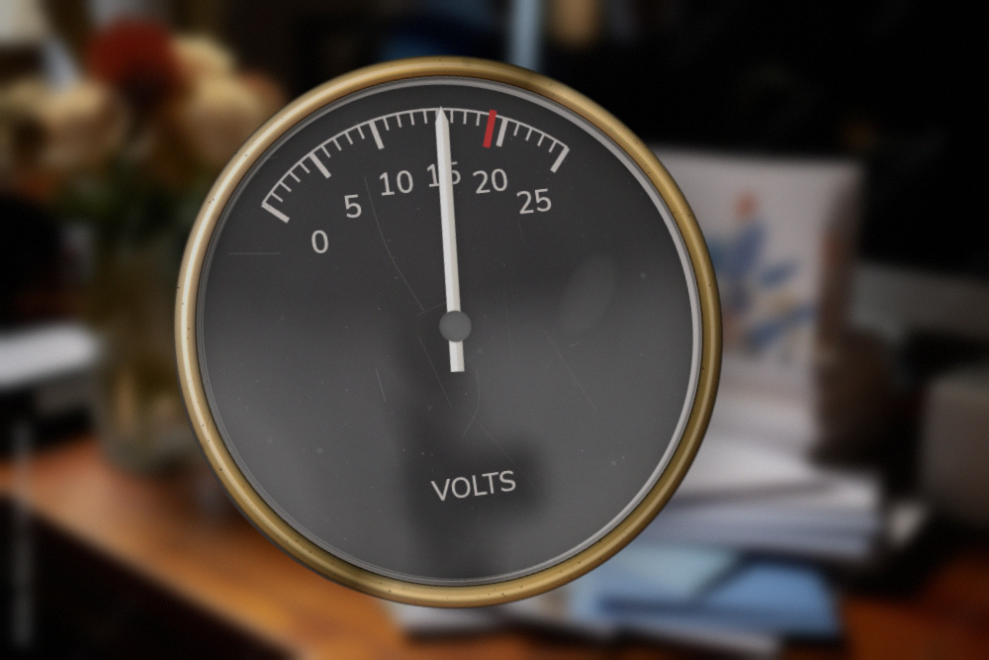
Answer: 15 V
